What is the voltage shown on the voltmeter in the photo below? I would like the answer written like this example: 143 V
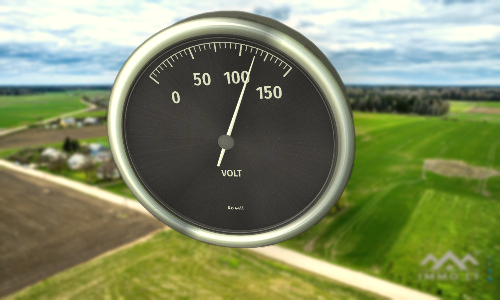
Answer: 115 V
